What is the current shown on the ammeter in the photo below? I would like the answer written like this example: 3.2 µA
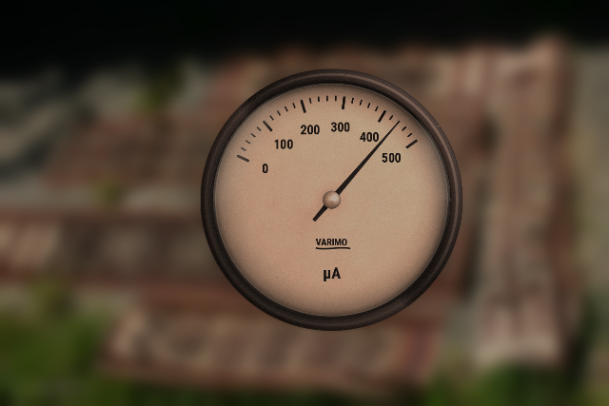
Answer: 440 µA
